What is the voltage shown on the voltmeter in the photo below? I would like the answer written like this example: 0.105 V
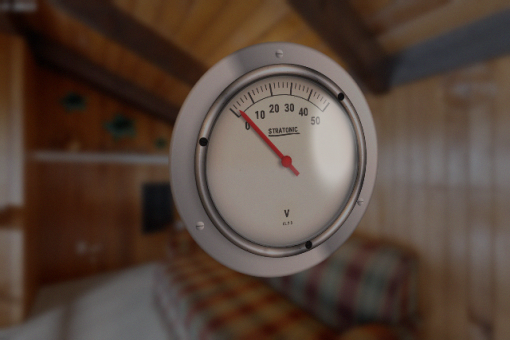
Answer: 2 V
